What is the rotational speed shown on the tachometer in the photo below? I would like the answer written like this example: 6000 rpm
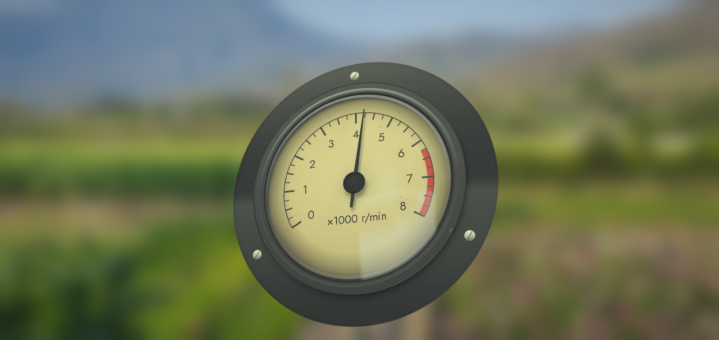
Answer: 4250 rpm
